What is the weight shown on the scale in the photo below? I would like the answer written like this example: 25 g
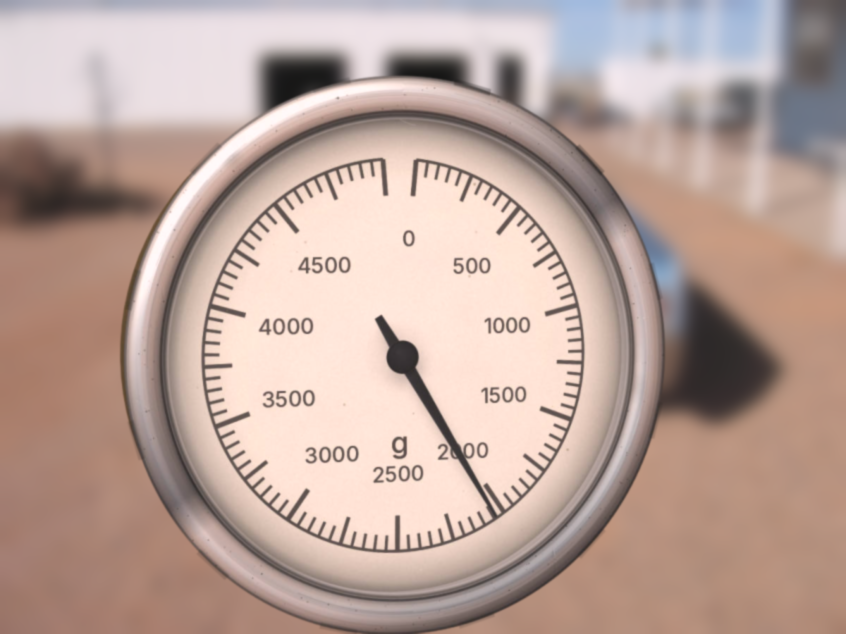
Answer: 2050 g
